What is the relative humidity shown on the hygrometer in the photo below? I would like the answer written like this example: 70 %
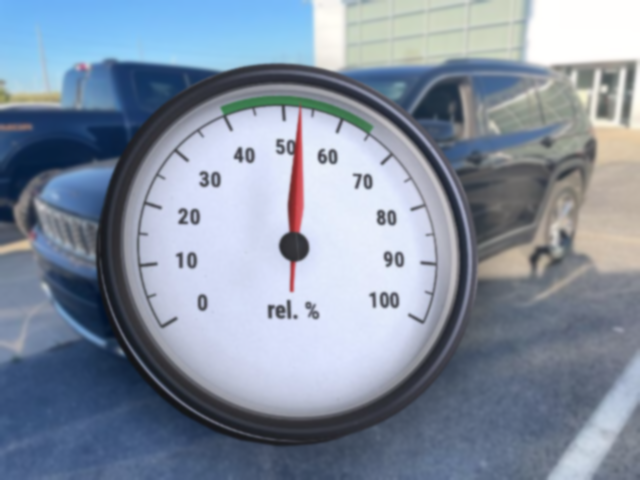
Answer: 52.5 %
